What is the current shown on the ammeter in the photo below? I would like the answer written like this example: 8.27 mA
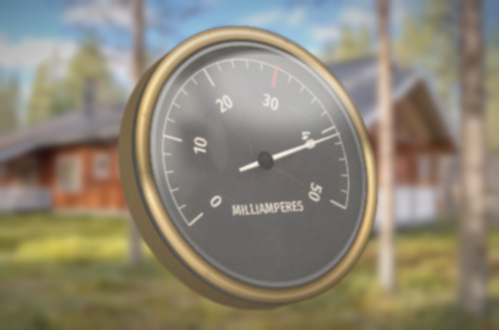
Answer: 41 mA
